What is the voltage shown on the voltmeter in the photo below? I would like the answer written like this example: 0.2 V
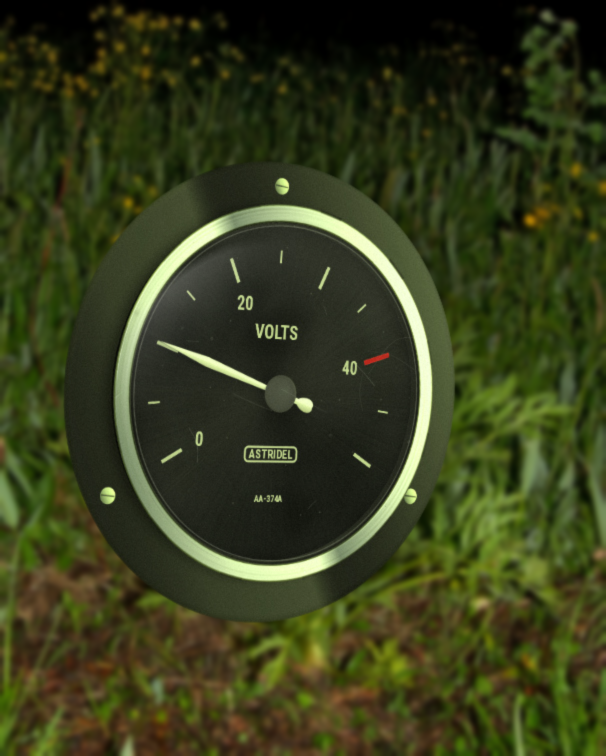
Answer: 10 V
